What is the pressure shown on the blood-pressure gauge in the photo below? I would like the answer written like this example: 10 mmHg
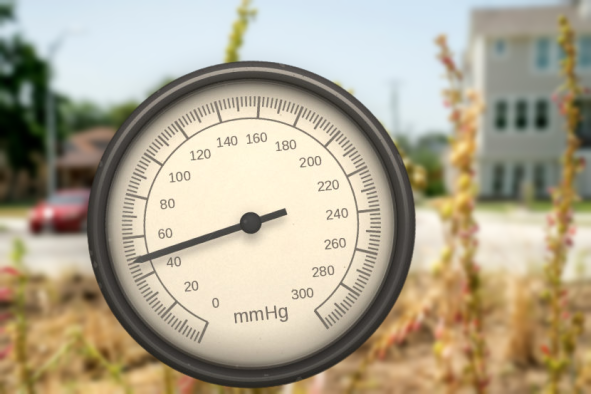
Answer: 48 mmHg
